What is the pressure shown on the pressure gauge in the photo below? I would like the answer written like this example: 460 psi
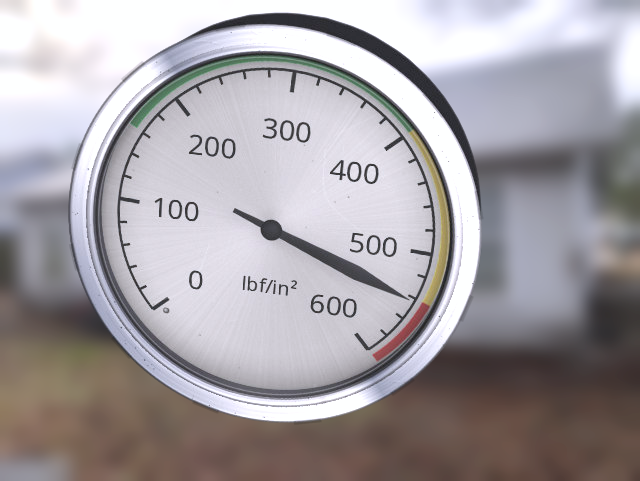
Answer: 540 psi
